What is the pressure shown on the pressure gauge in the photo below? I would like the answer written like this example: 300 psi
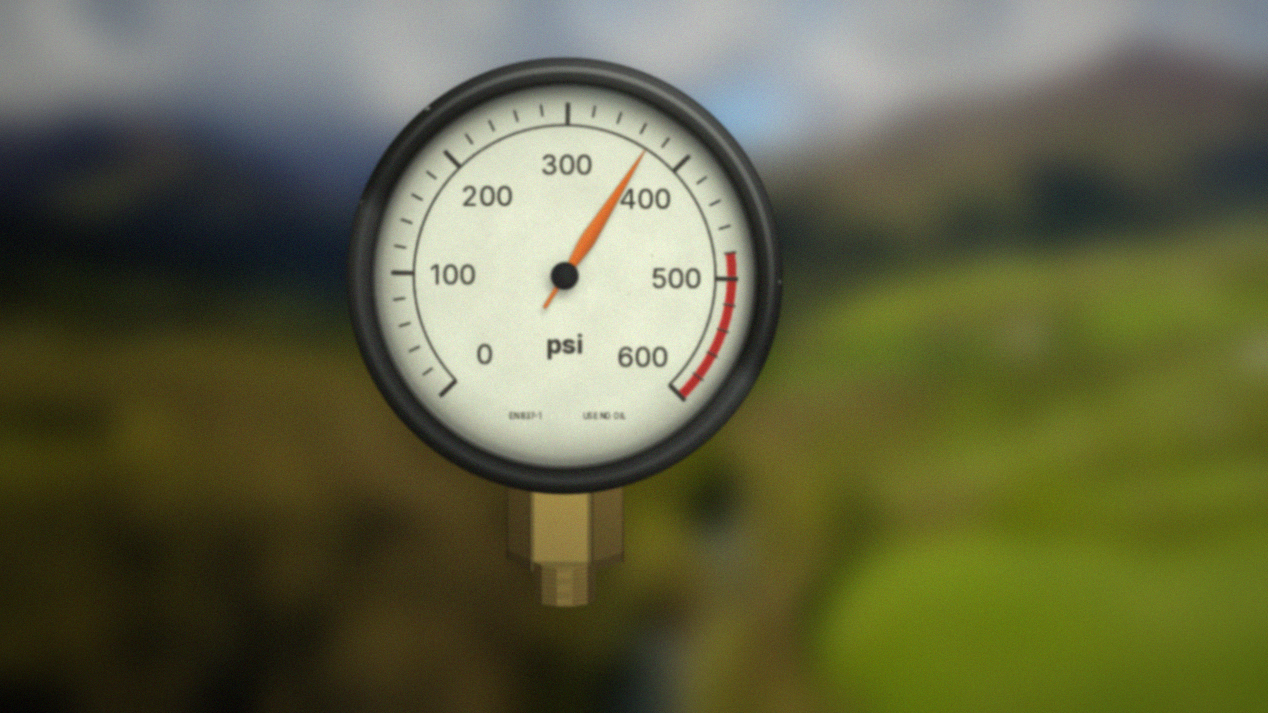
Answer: 370 psi
